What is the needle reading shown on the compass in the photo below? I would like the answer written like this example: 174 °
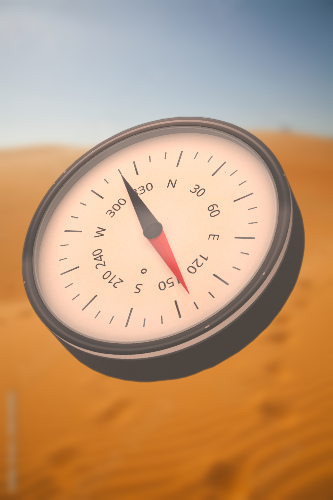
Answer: 140 °
